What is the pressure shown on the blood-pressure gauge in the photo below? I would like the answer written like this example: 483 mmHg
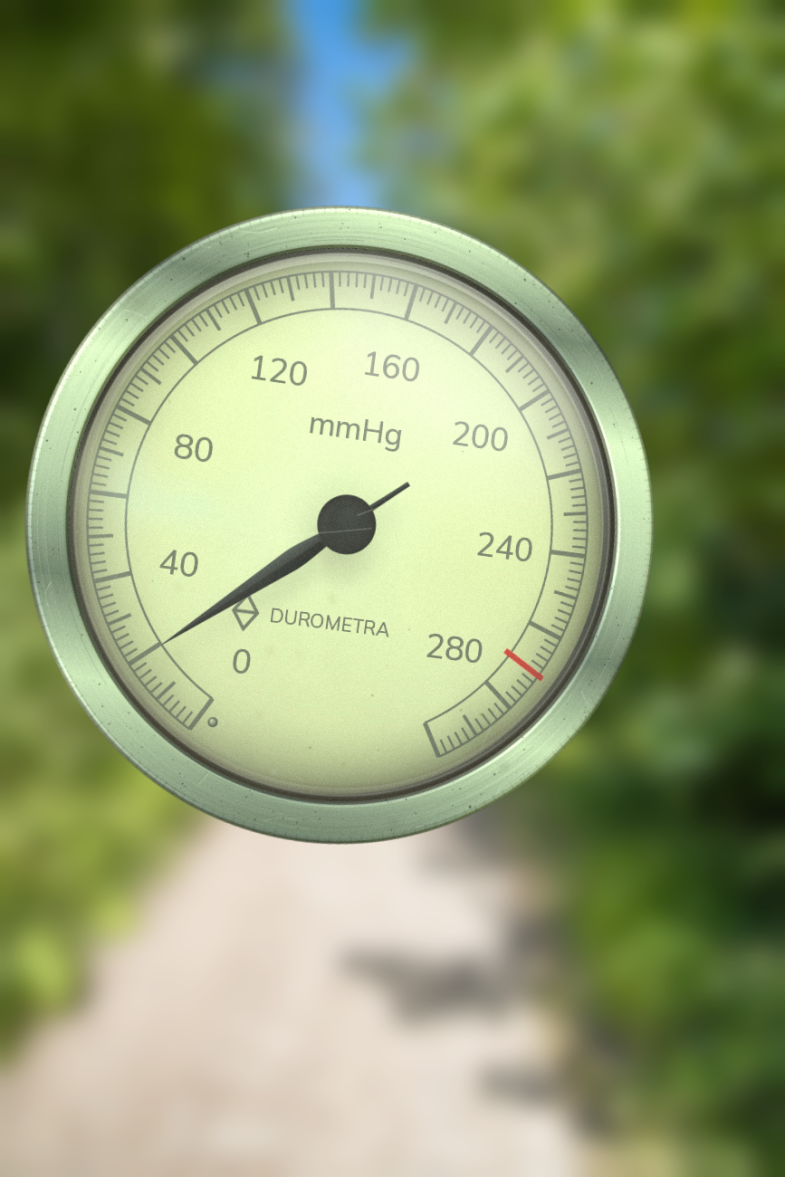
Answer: 20 mmHg
